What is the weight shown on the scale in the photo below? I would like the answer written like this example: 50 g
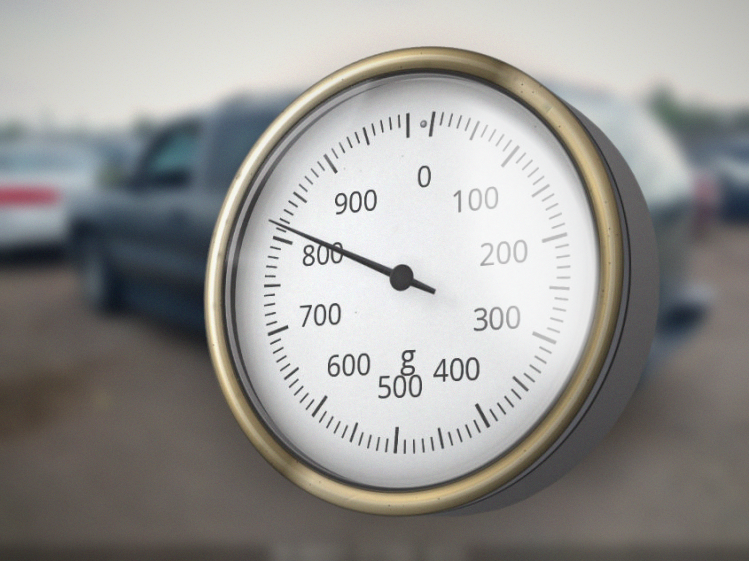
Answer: 815 g
